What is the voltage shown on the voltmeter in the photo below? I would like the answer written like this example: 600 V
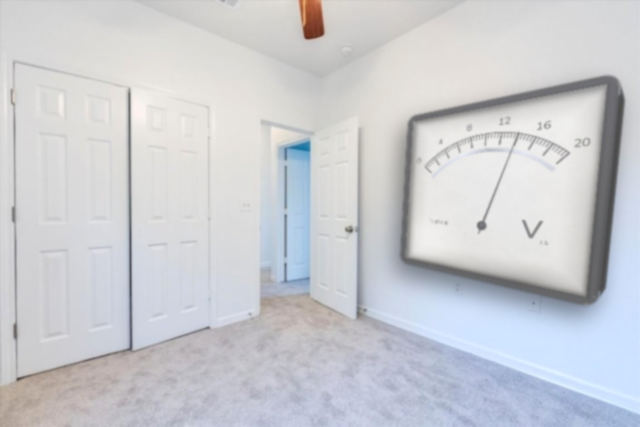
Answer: 14 V
